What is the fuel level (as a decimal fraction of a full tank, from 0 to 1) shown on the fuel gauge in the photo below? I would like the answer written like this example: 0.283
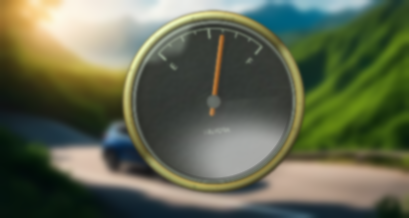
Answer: 0.625
